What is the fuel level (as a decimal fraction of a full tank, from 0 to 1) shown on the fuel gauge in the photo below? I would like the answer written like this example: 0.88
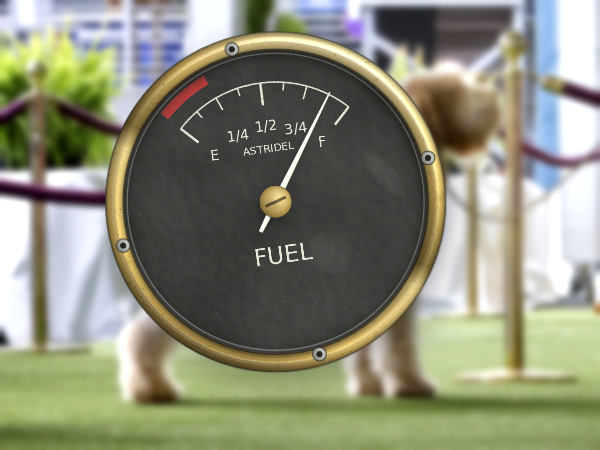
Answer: 0.875
